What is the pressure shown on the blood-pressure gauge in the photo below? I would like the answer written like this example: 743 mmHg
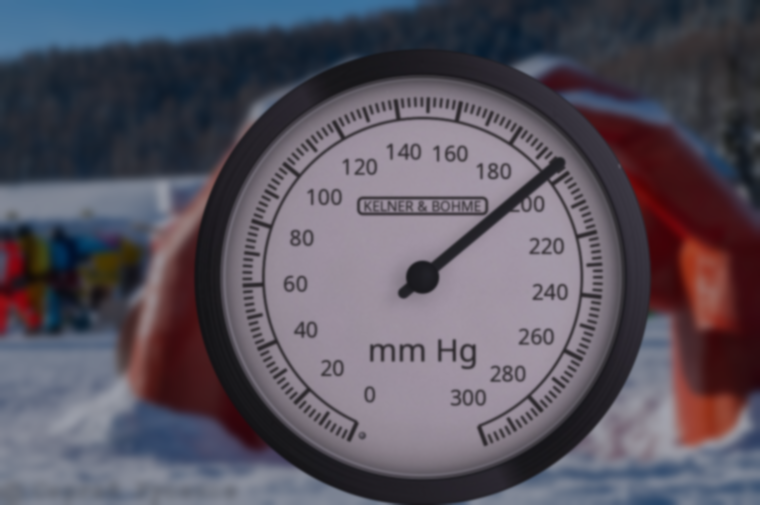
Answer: 196 mmHg
